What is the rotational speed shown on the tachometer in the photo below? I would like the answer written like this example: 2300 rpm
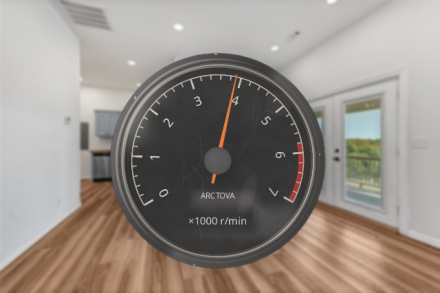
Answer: 3900 rpm
